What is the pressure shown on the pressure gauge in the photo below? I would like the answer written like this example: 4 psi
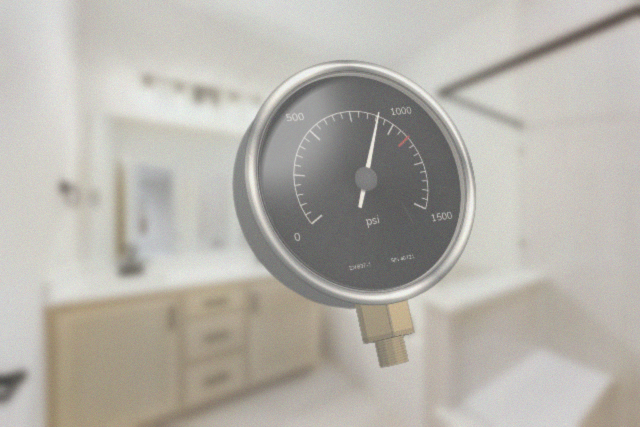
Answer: 900 psi
